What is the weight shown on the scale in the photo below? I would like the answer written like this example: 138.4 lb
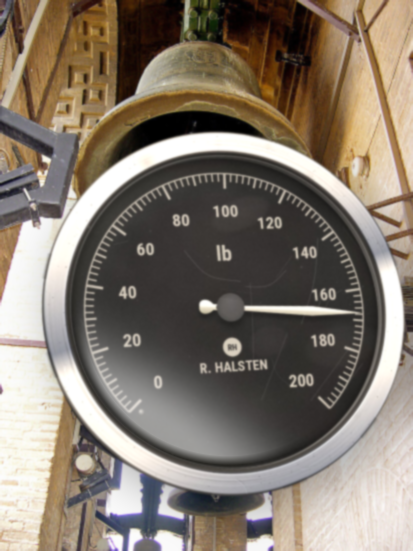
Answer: 168 lb
